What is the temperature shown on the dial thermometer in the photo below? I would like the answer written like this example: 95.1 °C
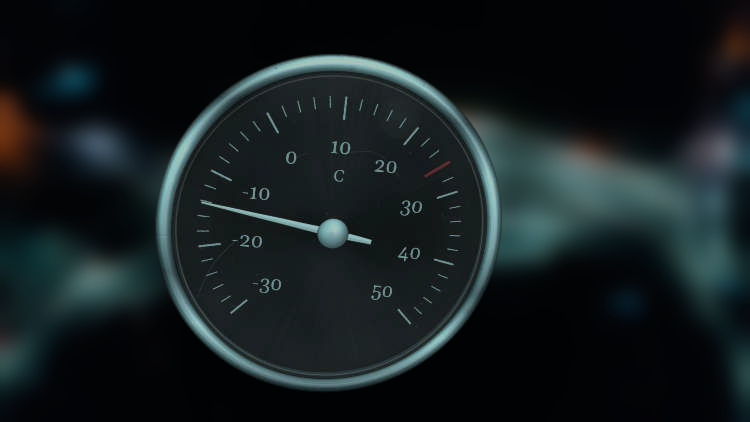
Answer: -14 °C
